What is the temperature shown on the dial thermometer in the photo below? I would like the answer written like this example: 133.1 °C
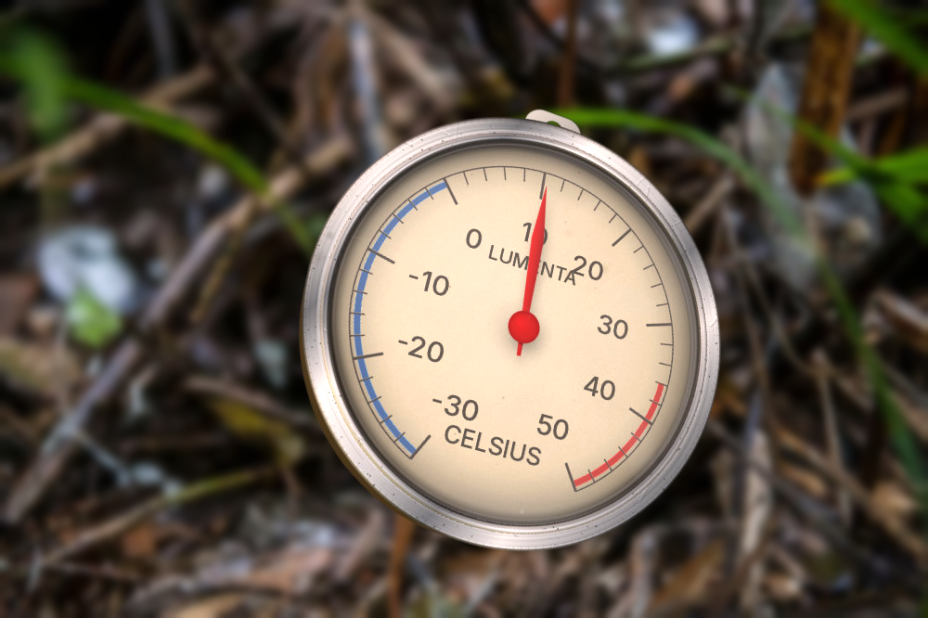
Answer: 10 °C
